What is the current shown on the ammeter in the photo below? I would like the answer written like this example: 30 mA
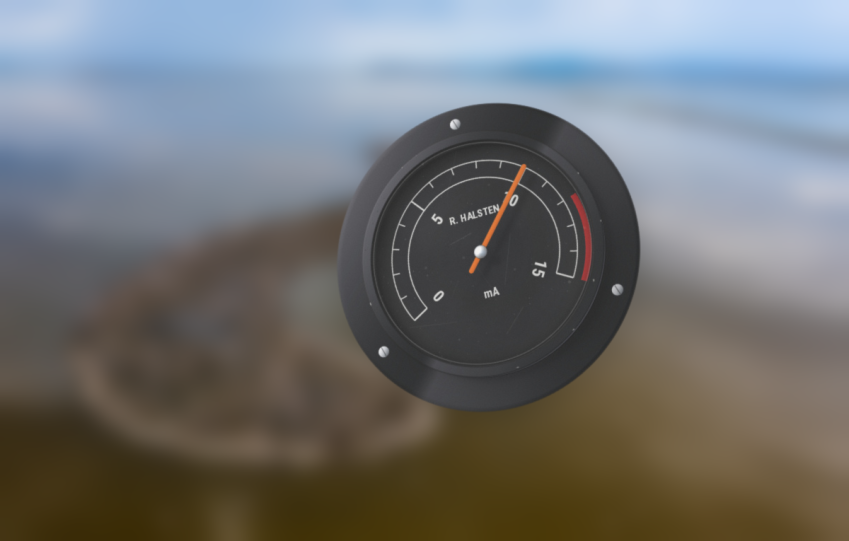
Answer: 10 mA
